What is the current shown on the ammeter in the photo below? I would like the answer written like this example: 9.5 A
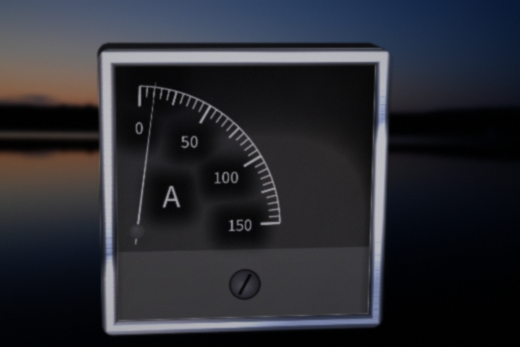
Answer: 10 A
